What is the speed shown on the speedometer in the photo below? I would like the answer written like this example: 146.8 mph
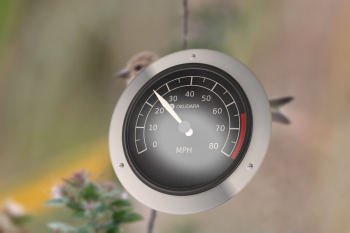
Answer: 25 mph
